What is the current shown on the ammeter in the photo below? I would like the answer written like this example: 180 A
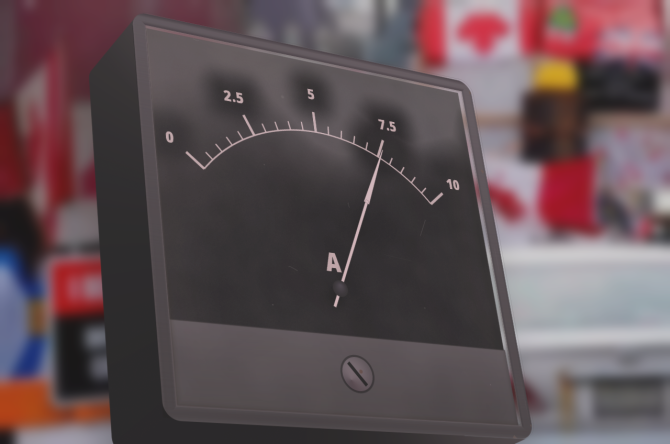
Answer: 7.5 A
